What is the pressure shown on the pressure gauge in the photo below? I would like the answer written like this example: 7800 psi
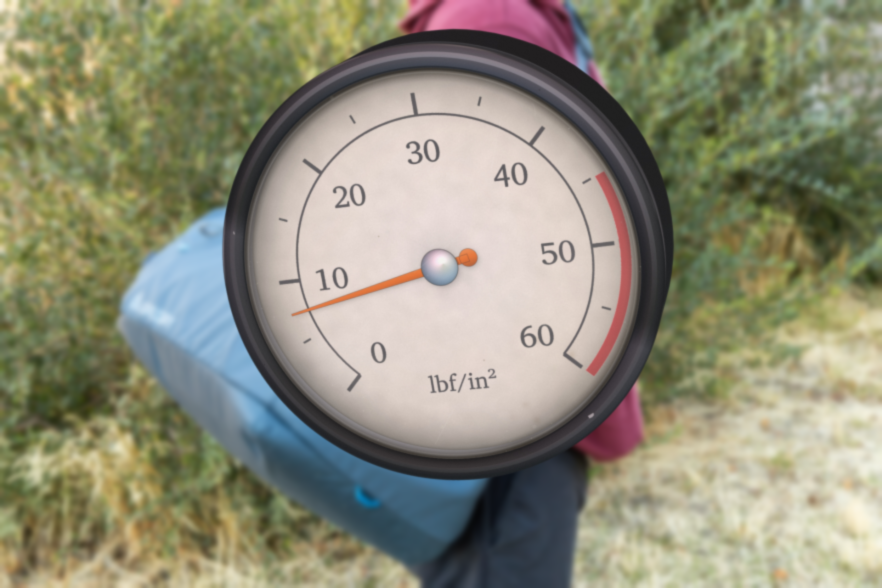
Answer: 7.5 psi
